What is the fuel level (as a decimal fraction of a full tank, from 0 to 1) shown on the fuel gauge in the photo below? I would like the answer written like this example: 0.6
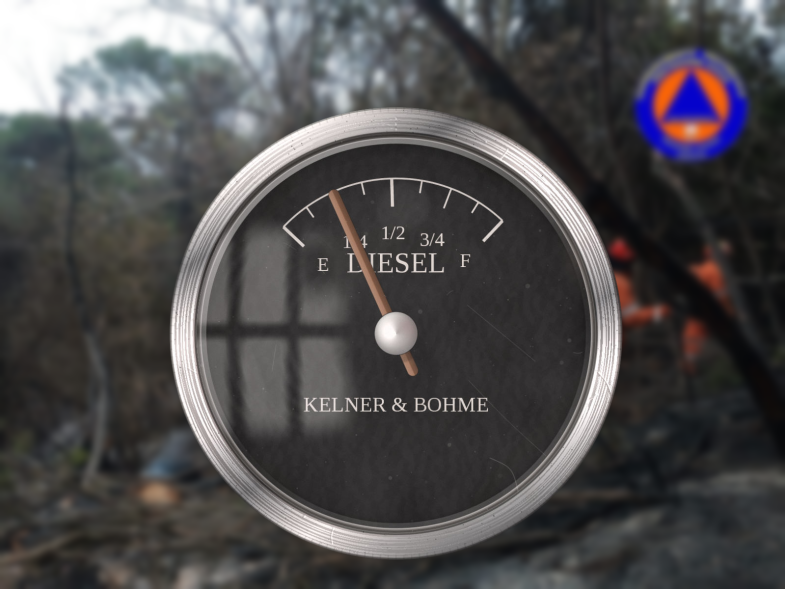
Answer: 0.25
